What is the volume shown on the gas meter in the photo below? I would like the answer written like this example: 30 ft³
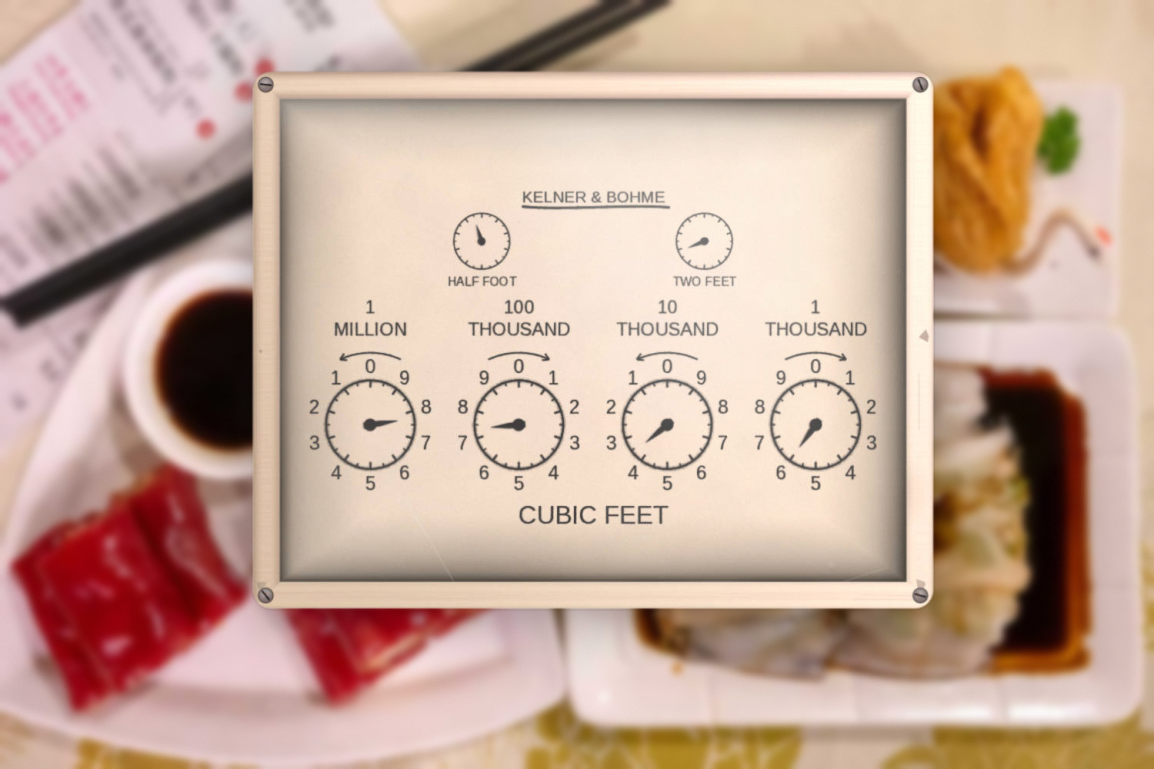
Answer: 773600 ft³
